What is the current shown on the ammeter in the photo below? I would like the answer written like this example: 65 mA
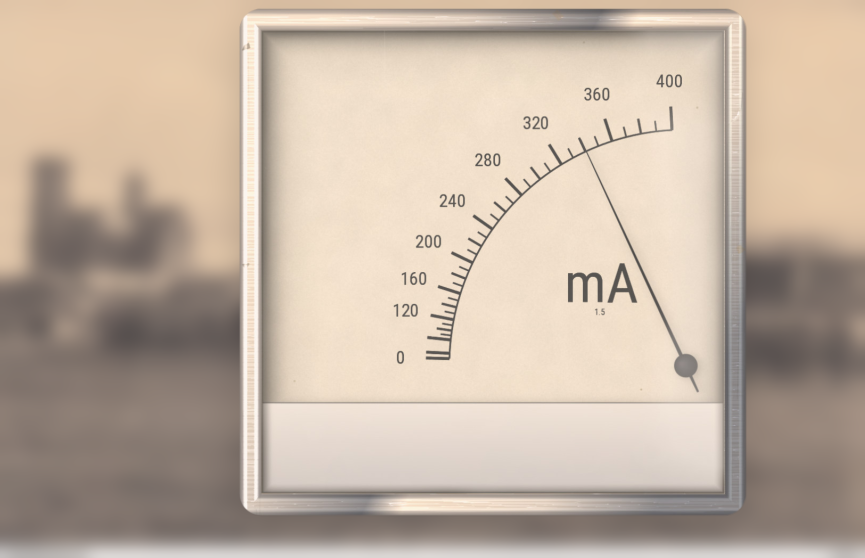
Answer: 340 mA
